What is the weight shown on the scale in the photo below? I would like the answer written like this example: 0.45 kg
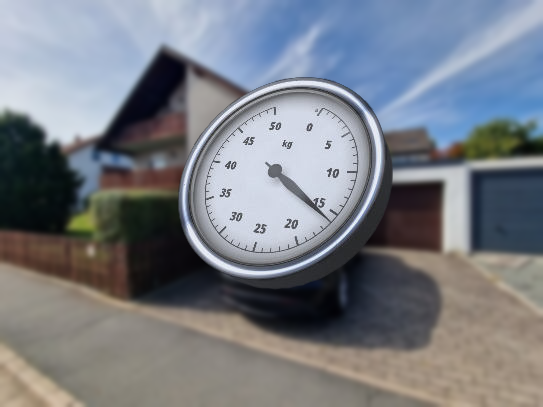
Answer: 16 kg
